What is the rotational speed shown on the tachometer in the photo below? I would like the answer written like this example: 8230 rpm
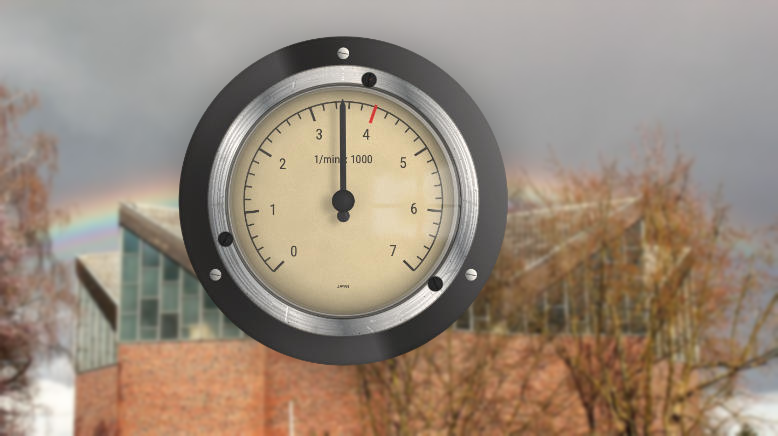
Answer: 3500 rpm
